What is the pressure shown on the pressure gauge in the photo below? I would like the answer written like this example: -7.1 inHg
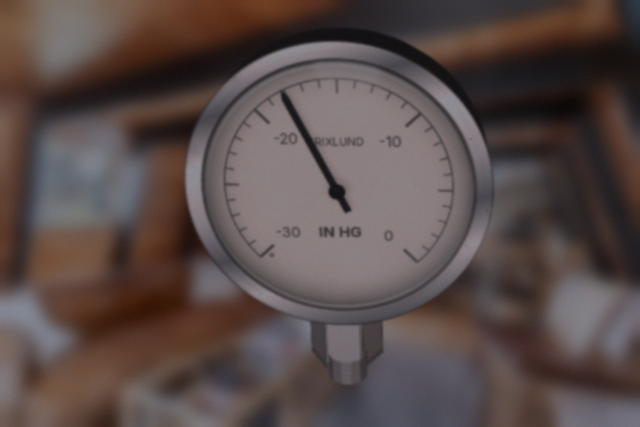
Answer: -18 inHg
